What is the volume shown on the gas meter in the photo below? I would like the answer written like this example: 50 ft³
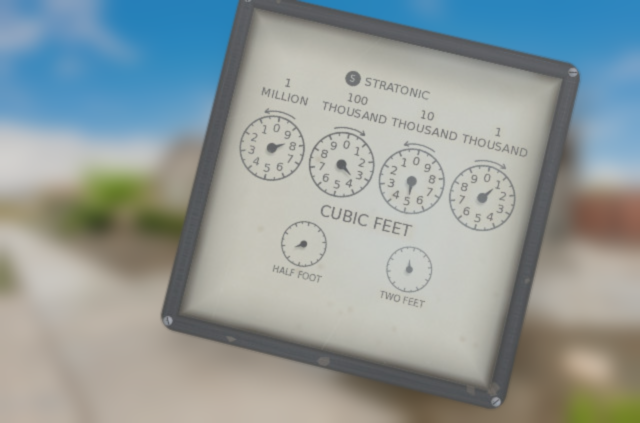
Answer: 835100 ft³
